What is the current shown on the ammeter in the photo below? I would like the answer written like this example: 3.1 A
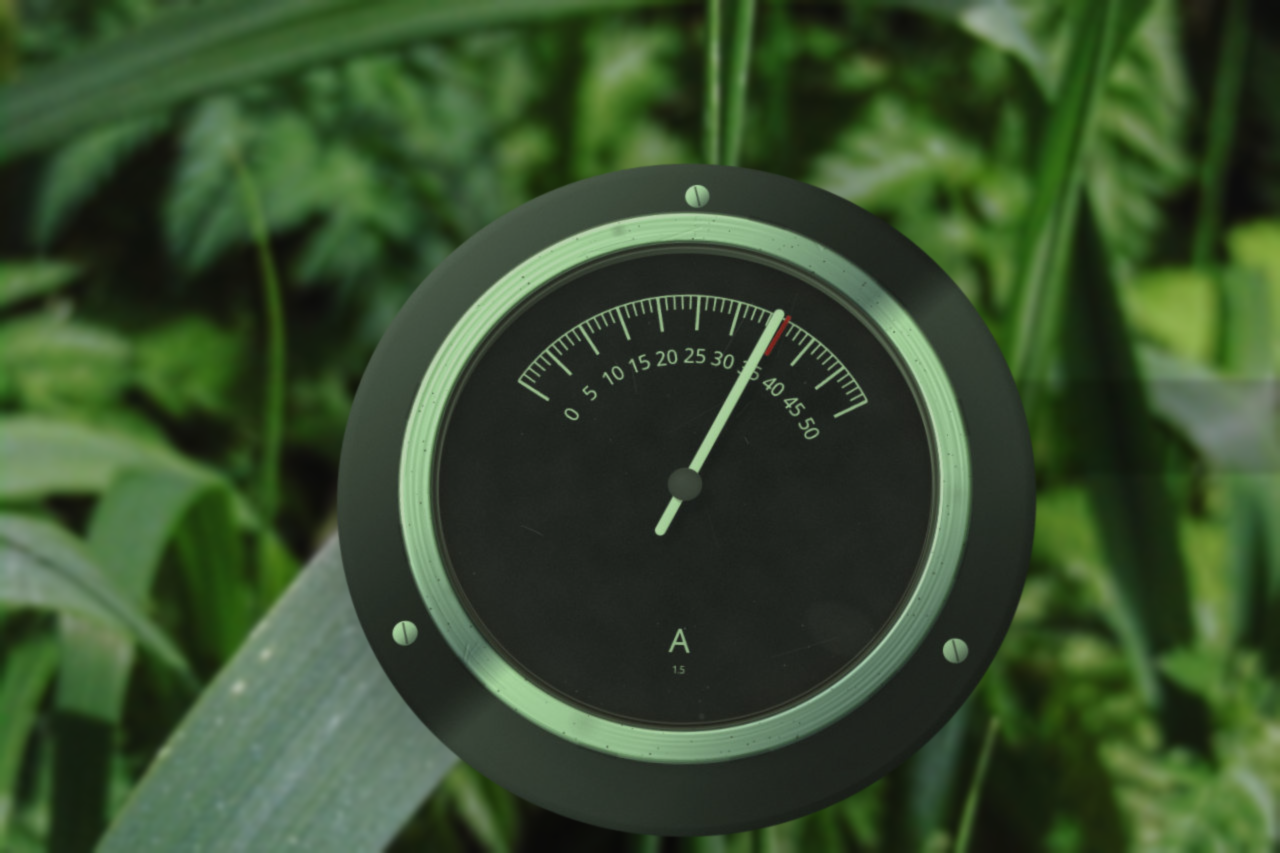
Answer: 35 A
